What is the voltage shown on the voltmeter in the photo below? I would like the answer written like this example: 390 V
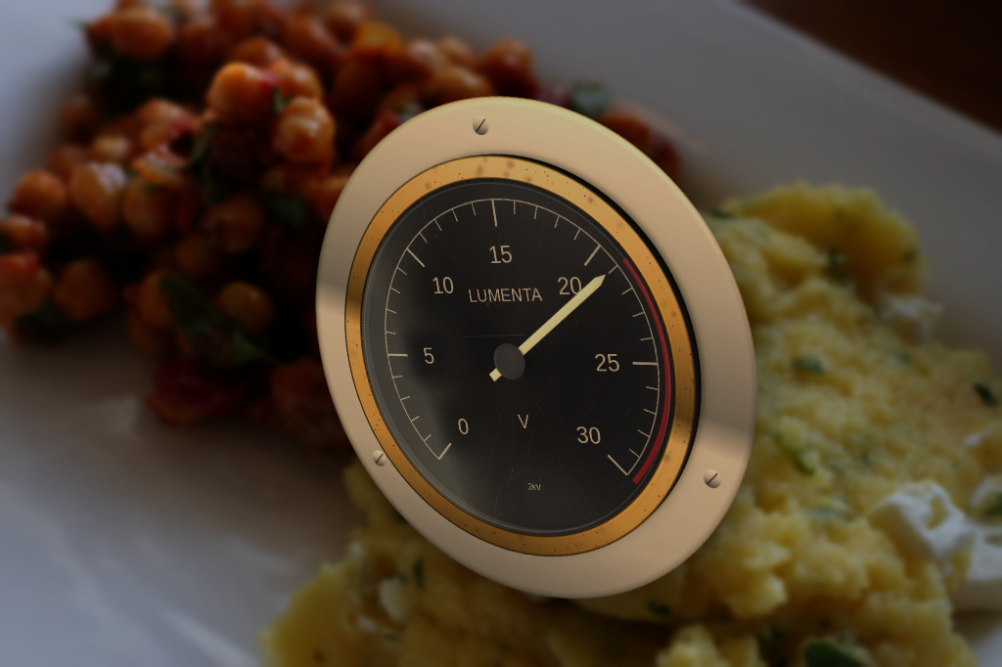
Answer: 21 V
